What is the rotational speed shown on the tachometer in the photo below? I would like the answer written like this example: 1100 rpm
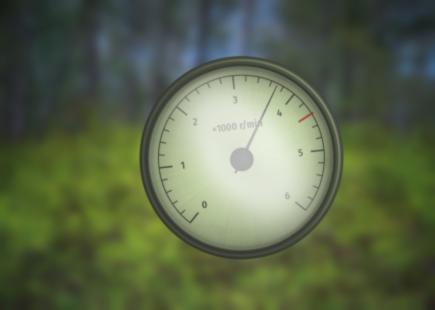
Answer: 3700 rpm
